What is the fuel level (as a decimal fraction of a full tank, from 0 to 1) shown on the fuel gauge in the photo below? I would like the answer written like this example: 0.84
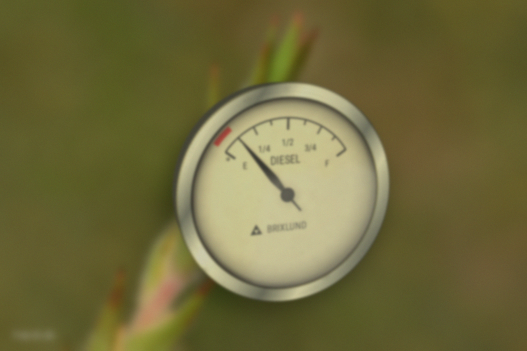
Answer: 0.125
